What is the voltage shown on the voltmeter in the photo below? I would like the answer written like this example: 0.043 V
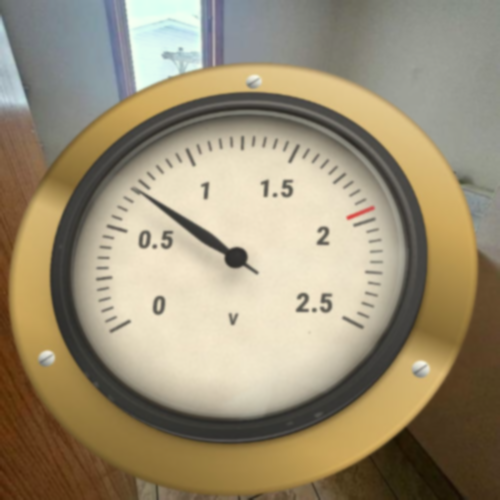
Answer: 0.7 V
